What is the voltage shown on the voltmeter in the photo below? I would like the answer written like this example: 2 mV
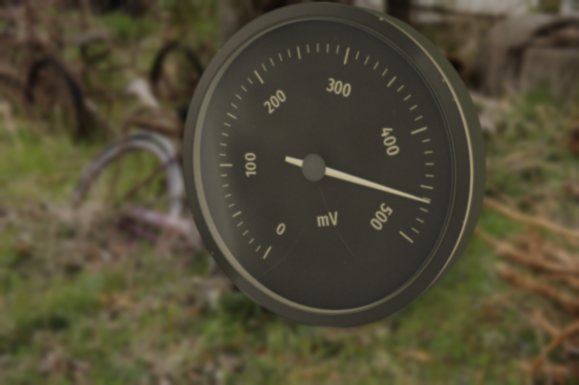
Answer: 460 mV
